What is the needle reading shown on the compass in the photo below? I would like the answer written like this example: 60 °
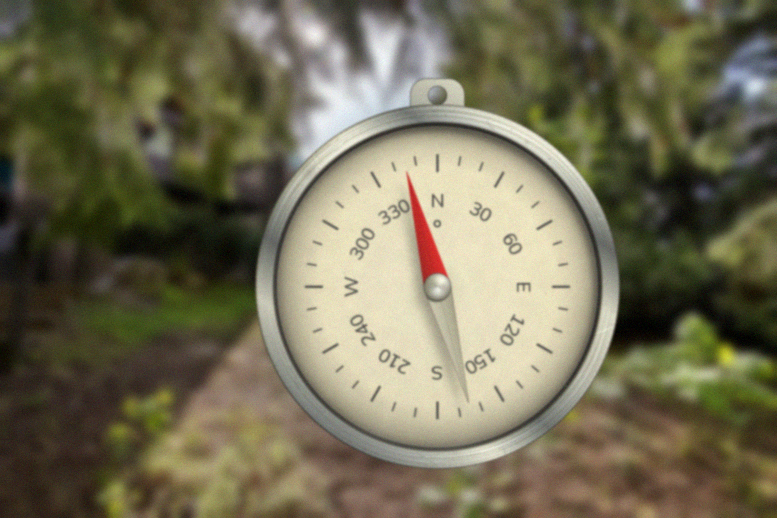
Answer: 345 °
